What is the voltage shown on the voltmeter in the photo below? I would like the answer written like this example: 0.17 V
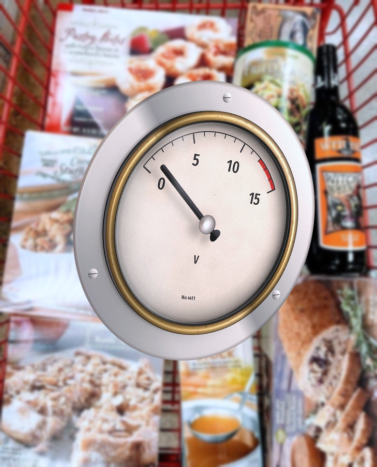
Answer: 1 V
